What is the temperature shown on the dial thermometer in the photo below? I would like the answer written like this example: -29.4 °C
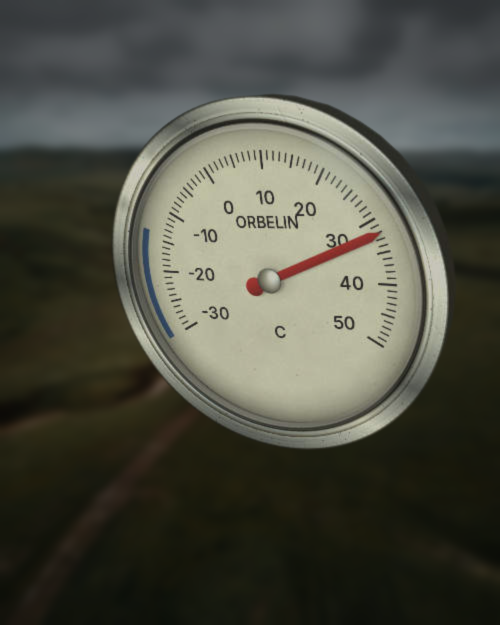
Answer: 32 °C
